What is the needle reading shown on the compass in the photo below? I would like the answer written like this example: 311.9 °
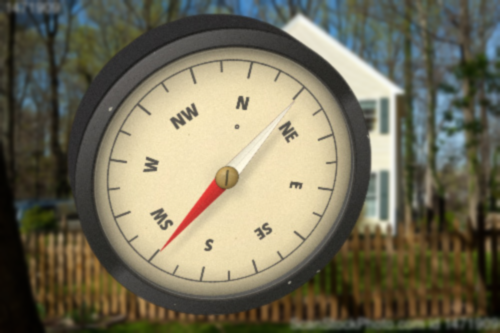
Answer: 210 °
